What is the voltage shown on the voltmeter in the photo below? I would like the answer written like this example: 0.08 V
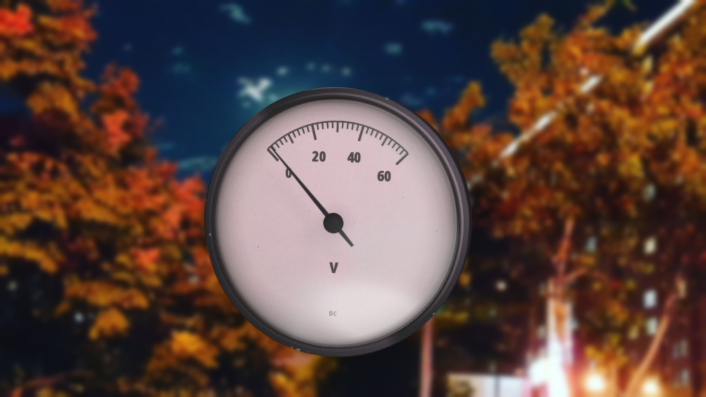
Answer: 2 V
